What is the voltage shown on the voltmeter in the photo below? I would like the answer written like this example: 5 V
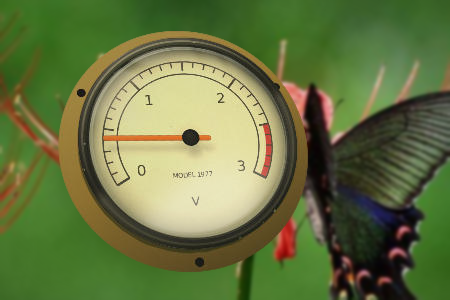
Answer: 0.4 V
